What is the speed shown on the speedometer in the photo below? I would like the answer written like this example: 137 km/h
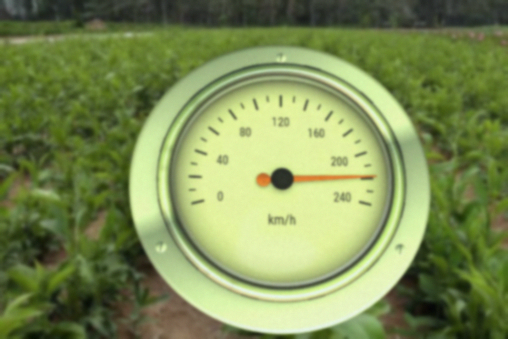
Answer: 220 km/h
